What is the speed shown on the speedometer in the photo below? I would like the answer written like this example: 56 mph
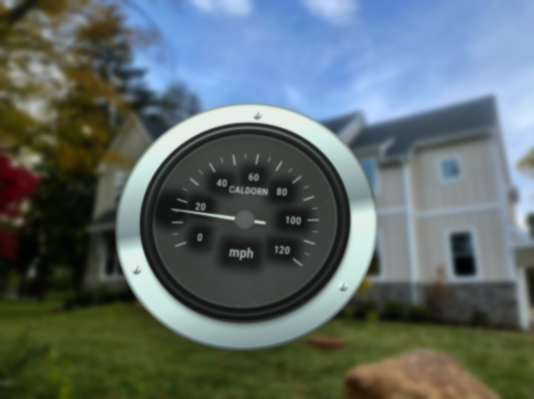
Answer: 15 mph
